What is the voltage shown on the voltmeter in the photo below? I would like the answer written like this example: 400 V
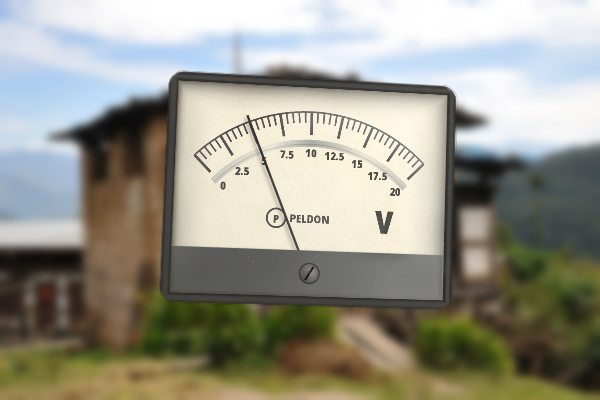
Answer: 5 V
